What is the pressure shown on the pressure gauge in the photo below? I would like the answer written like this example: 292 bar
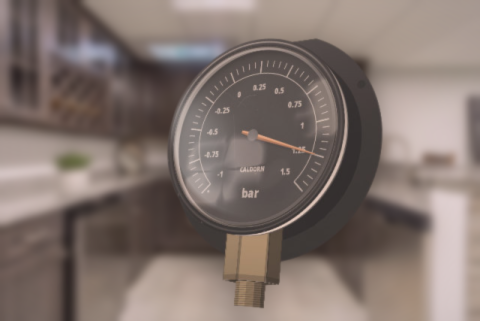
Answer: 1.25 bar
